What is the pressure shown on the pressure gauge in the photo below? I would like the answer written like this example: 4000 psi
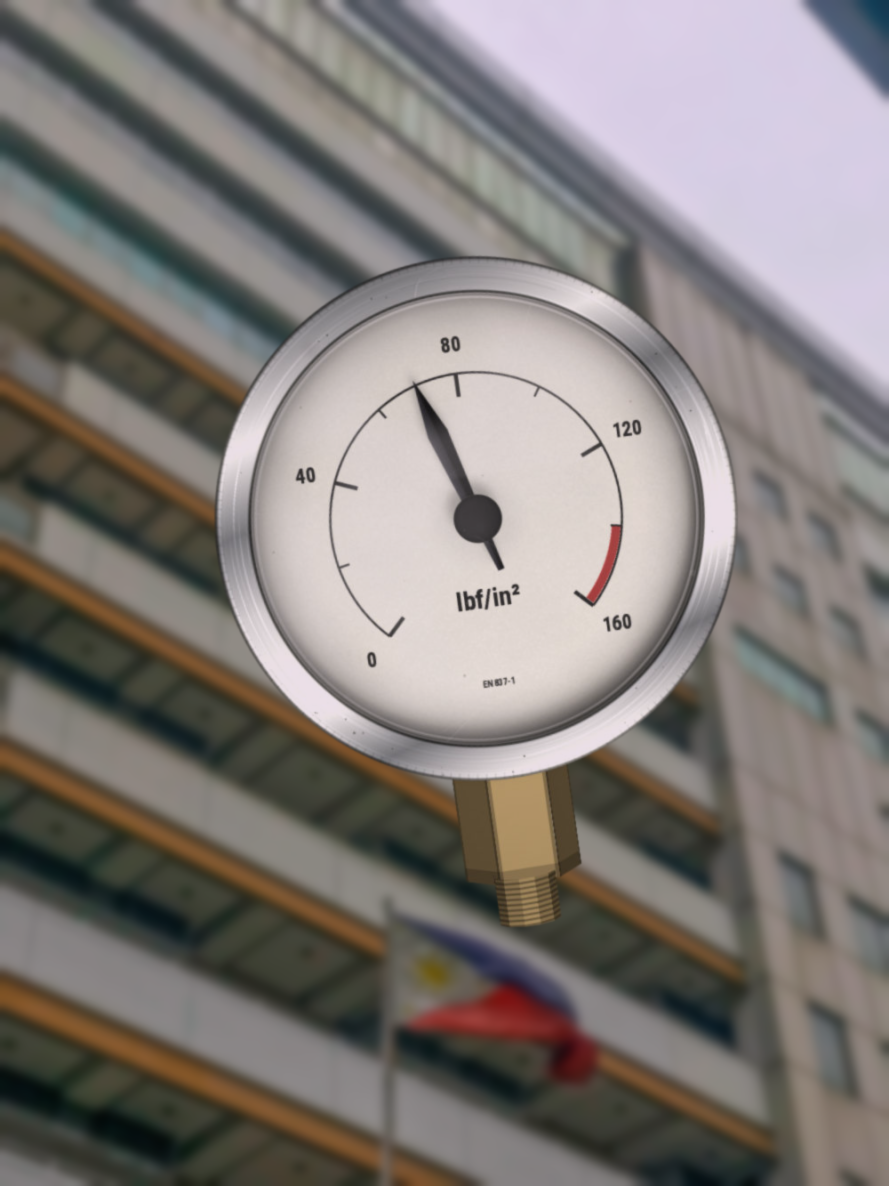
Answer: 70 psi
